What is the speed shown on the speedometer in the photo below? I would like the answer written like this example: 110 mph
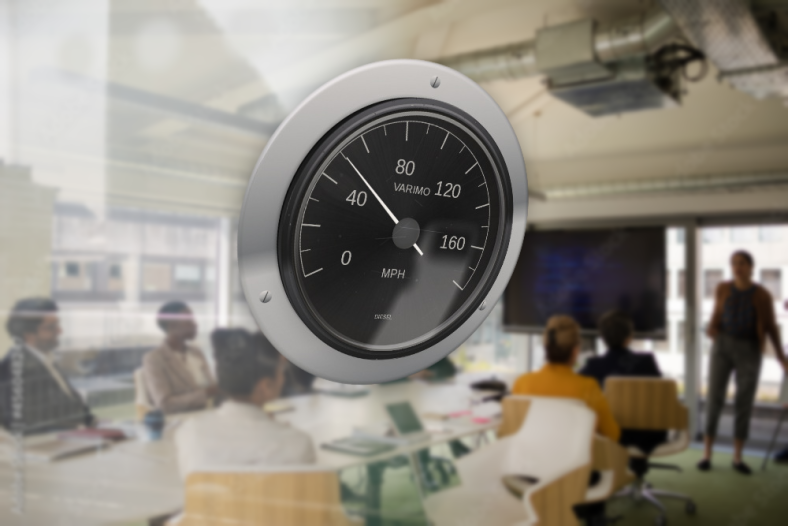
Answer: 50 mph
